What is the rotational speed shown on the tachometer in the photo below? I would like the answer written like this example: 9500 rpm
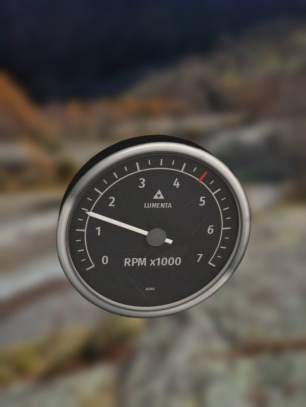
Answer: 1500 rpm
